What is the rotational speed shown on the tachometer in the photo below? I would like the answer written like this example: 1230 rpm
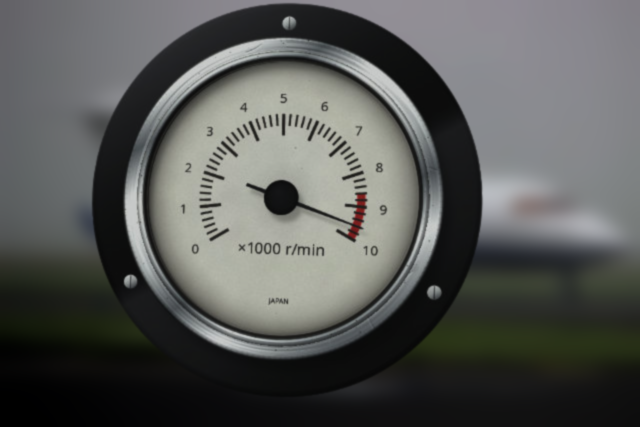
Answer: 9600 rpm
